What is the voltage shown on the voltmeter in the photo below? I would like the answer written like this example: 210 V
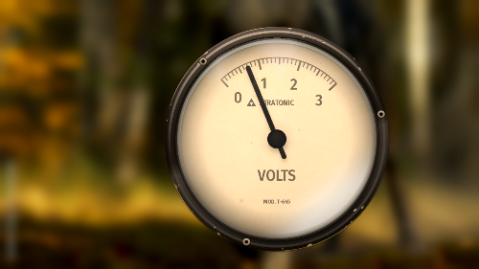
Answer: 0.7 V
